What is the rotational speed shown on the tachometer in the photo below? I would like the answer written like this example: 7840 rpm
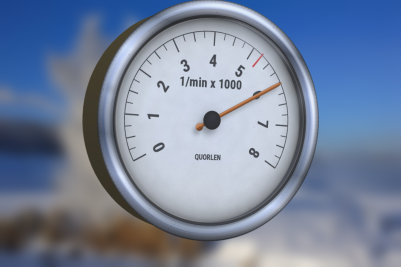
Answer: 6000 rpm
